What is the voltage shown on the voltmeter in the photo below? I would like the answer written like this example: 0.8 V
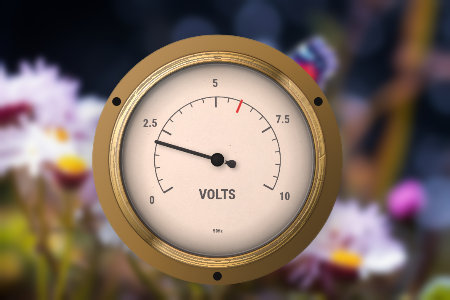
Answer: 2 V
